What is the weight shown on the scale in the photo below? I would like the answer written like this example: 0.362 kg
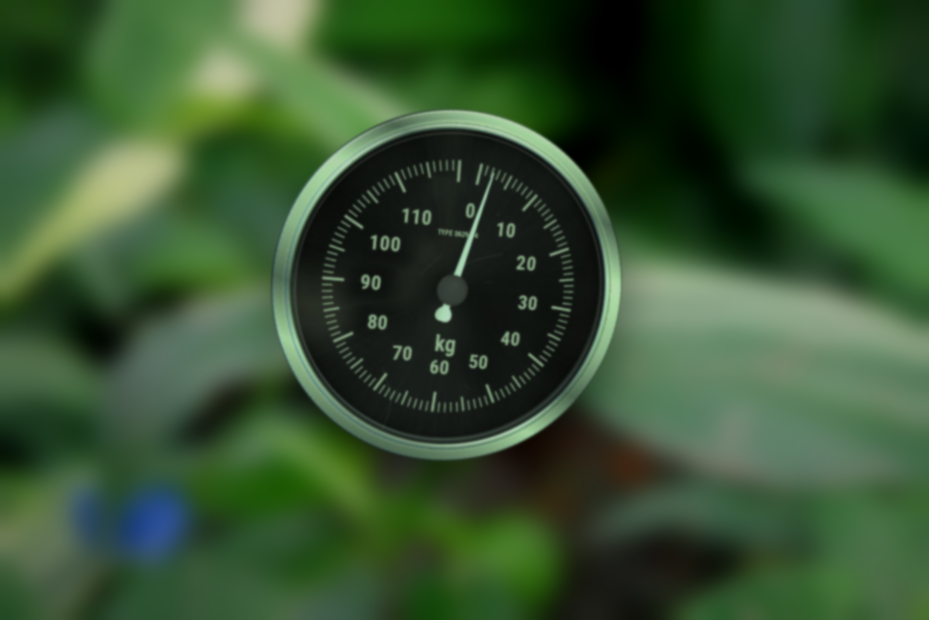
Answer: 2 kg
